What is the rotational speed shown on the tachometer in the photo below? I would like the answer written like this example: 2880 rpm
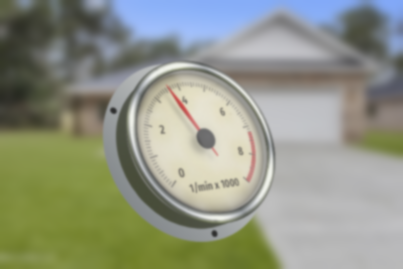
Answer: 3500 rpm
